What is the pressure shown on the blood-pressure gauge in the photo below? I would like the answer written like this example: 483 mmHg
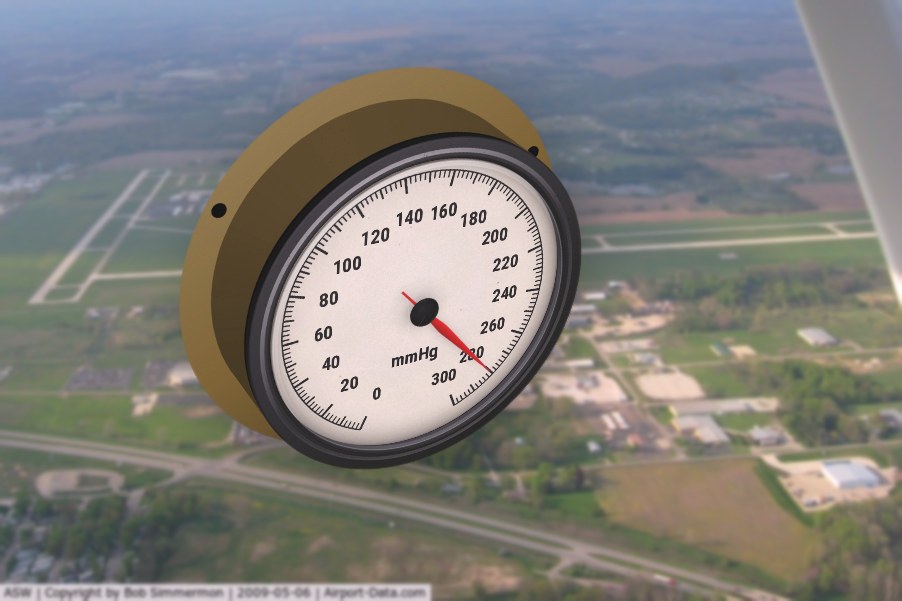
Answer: 280 mmHg
